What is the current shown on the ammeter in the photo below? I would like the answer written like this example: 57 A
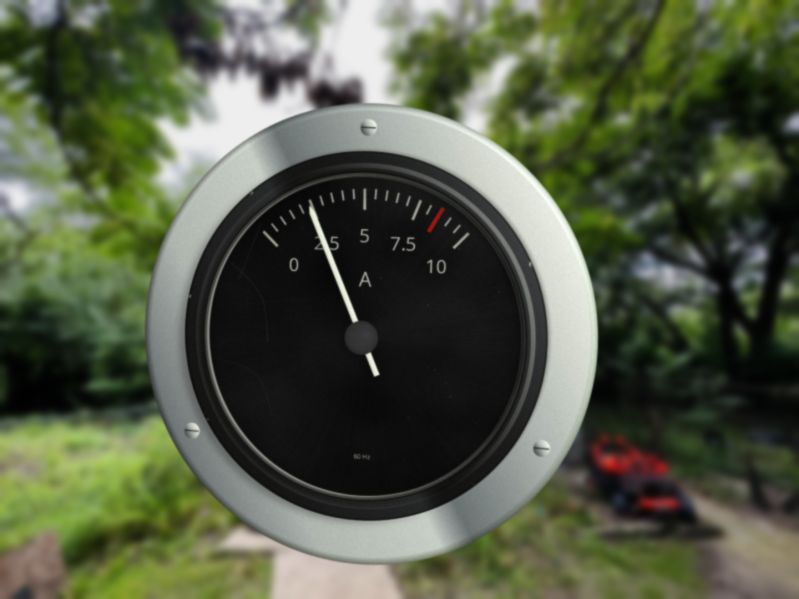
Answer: 2.5 A
